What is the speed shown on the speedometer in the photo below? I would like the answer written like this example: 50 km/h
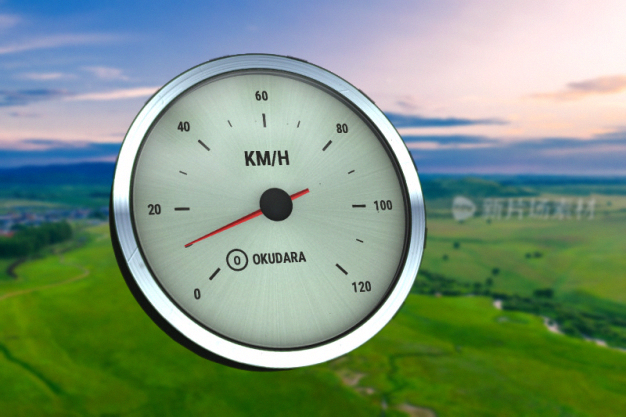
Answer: 10 km/h
